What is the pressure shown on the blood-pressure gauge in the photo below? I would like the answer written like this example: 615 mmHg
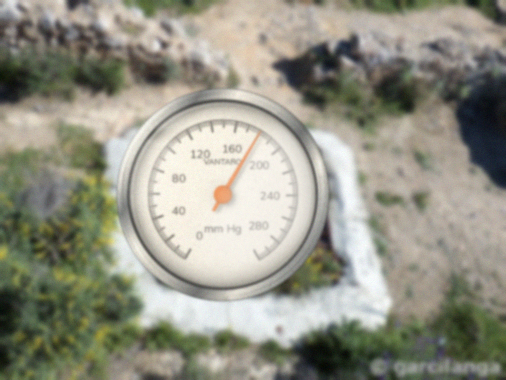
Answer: 180 mmHg
